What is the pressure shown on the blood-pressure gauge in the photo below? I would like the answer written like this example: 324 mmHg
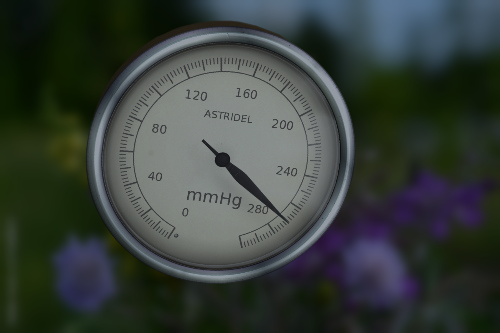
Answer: 270 mmHg
